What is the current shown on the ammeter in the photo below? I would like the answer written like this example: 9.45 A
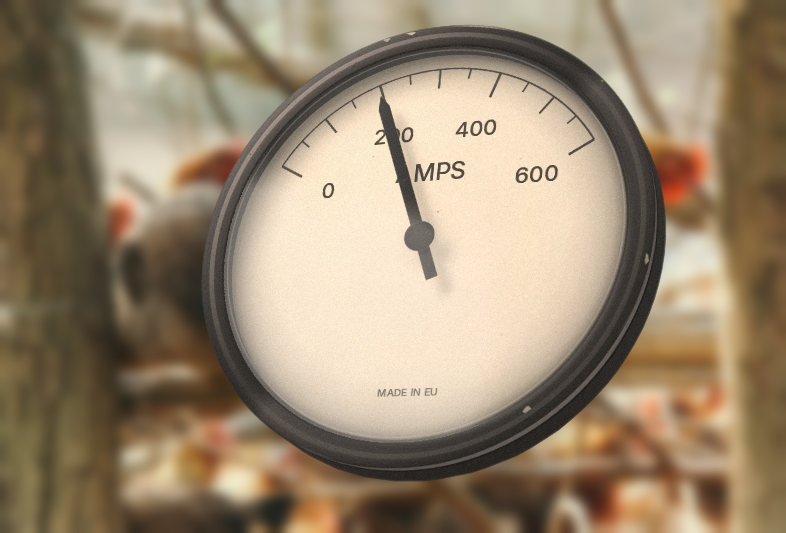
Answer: 200 A
